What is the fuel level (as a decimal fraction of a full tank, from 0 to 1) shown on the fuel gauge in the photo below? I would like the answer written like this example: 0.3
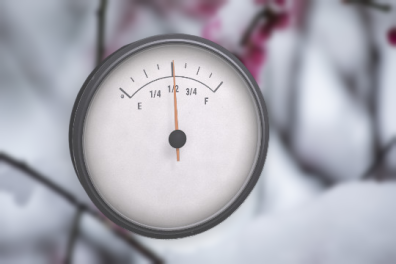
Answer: 0.5
